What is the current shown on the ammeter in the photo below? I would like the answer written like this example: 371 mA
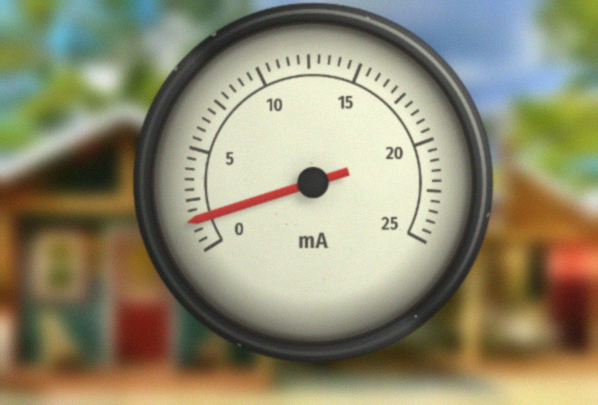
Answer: 1.5 mA
